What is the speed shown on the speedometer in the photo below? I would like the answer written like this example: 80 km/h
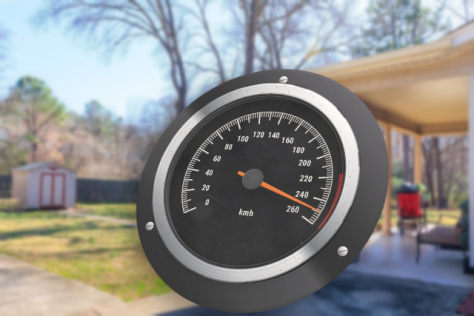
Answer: 250 km/h
